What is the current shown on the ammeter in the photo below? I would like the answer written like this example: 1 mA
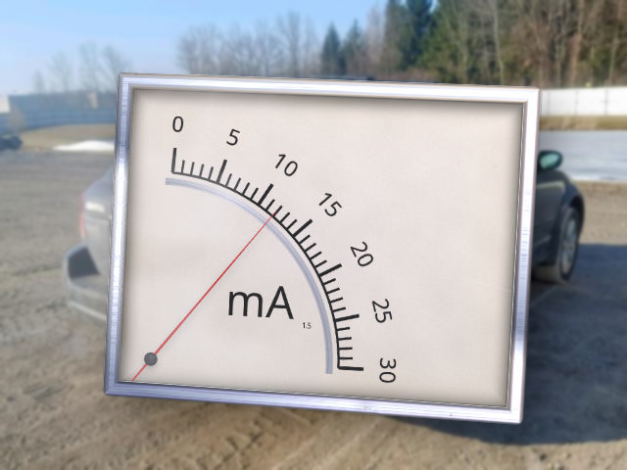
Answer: 12 mA
